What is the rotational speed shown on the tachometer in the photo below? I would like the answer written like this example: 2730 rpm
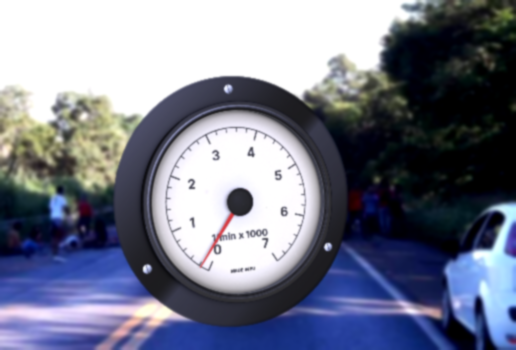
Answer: 200 rpm
